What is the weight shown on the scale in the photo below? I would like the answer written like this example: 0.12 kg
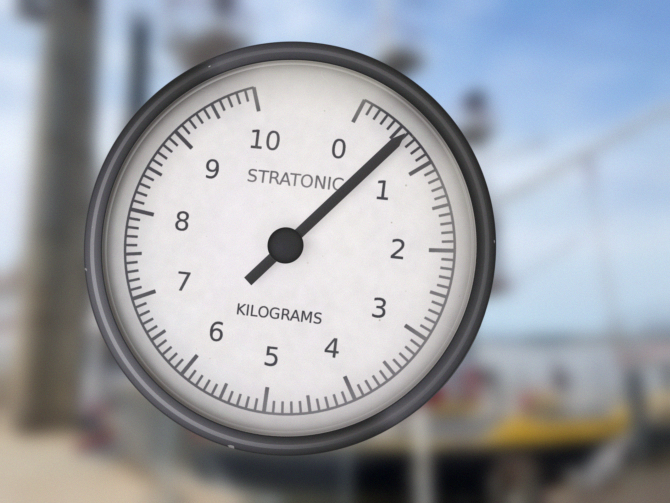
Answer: 0.6 kg
